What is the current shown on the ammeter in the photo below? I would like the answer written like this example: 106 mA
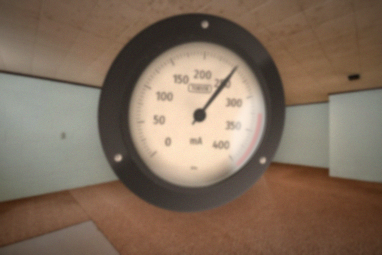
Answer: 250 mA
